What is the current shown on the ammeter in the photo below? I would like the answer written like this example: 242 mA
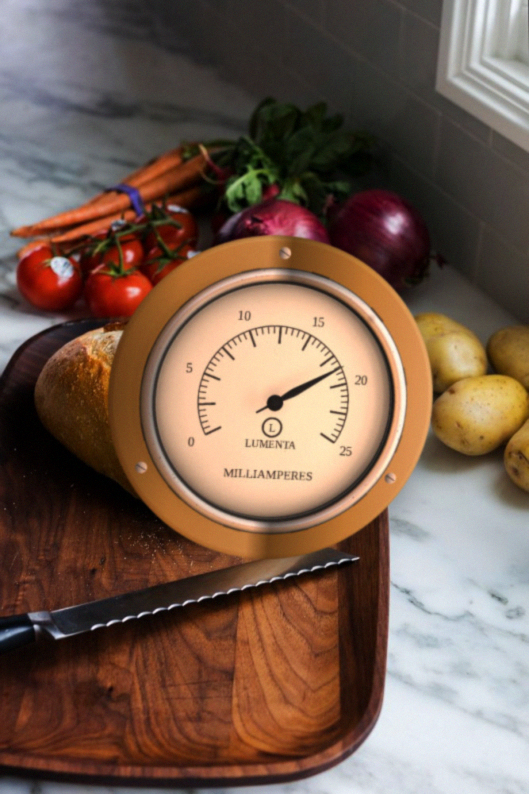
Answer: 18.5 mA
